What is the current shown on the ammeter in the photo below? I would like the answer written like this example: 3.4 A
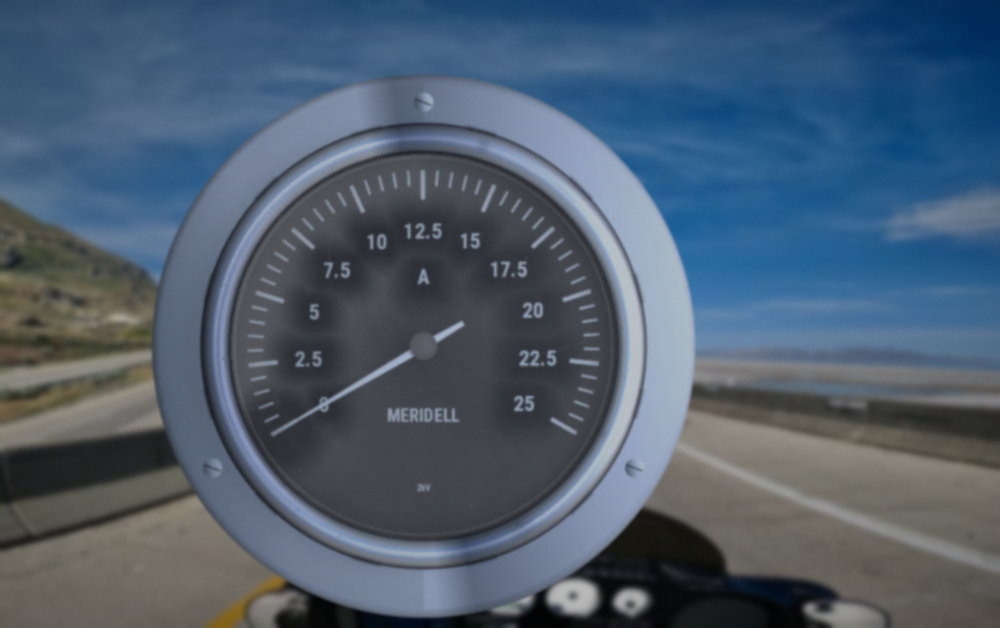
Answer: 0 A
